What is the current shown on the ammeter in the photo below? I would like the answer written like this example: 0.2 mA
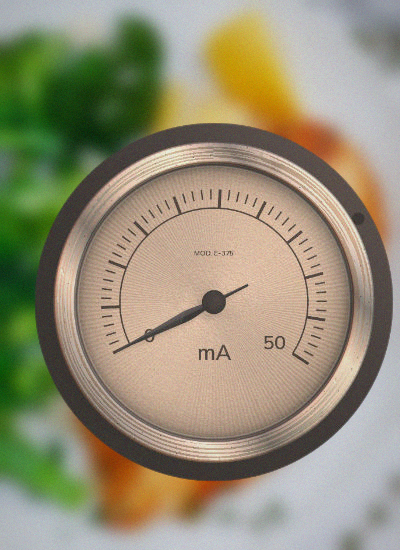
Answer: 0 mA
